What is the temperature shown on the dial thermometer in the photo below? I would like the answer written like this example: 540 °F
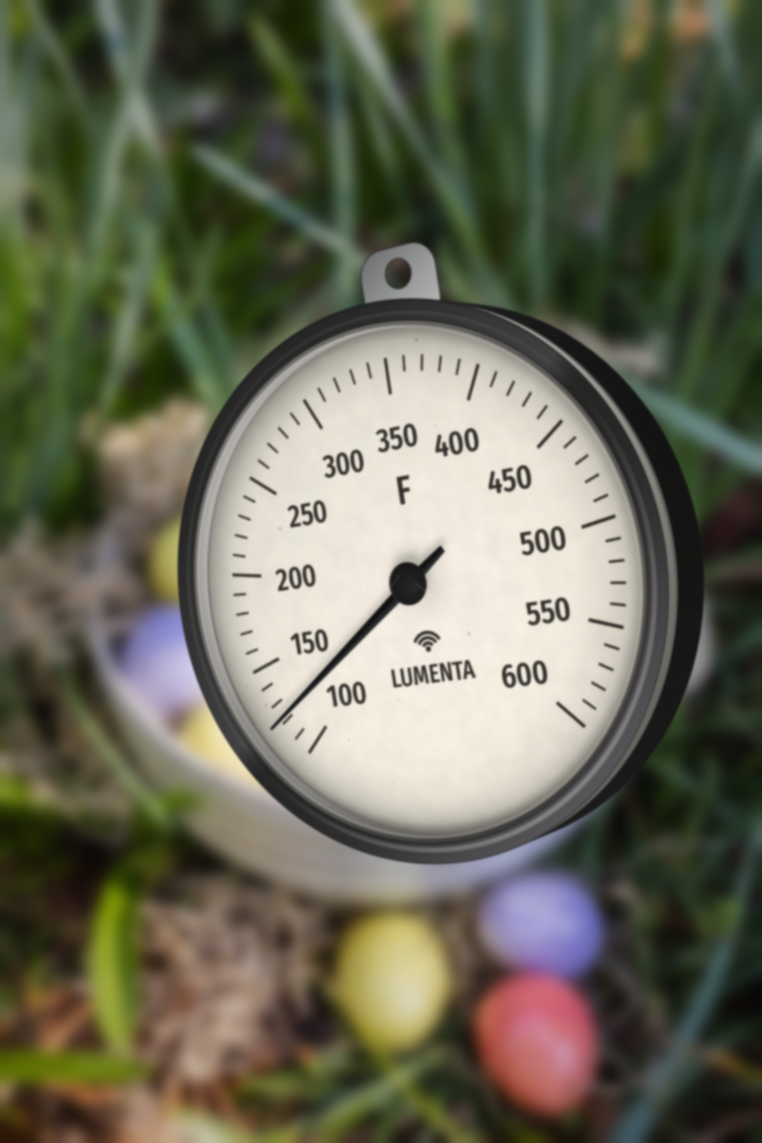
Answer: 120 °F
